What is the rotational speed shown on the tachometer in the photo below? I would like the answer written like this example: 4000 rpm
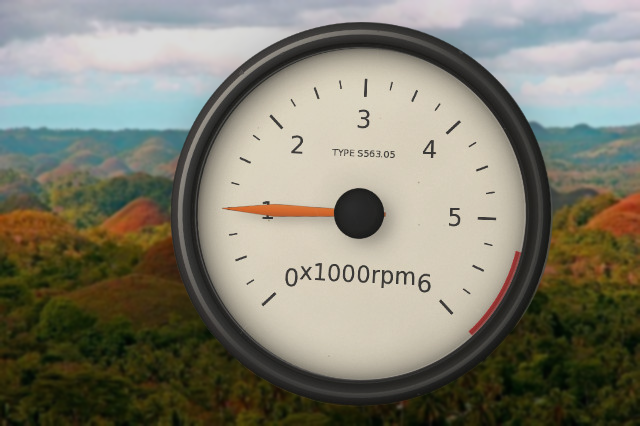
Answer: 1000 rpm
